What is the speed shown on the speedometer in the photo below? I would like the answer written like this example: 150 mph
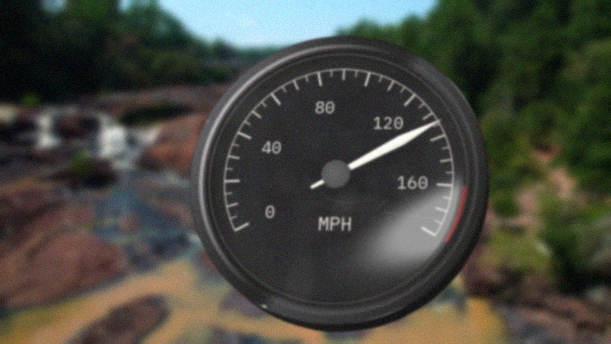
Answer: 135 mph
